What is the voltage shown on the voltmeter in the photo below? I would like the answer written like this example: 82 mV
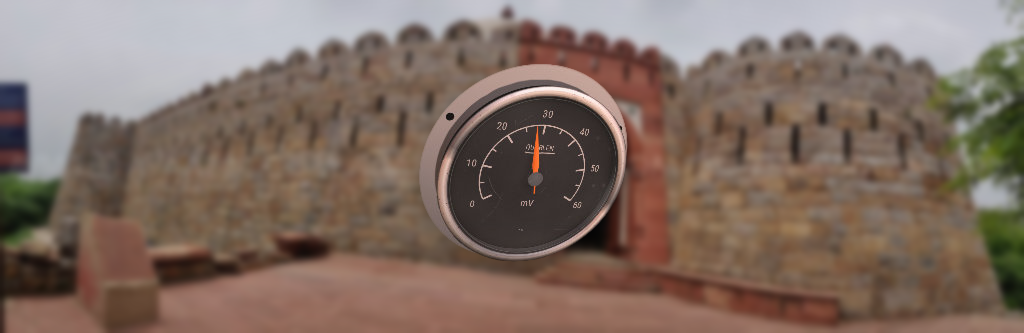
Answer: 27.5 mV
